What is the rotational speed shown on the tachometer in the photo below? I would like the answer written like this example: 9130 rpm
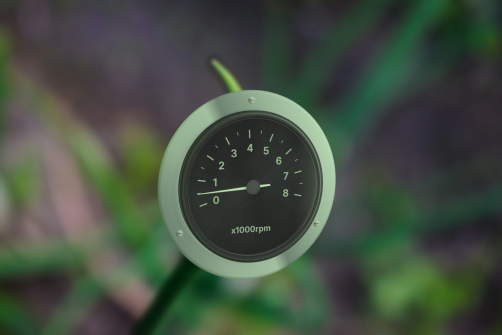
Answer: 500 rpm
